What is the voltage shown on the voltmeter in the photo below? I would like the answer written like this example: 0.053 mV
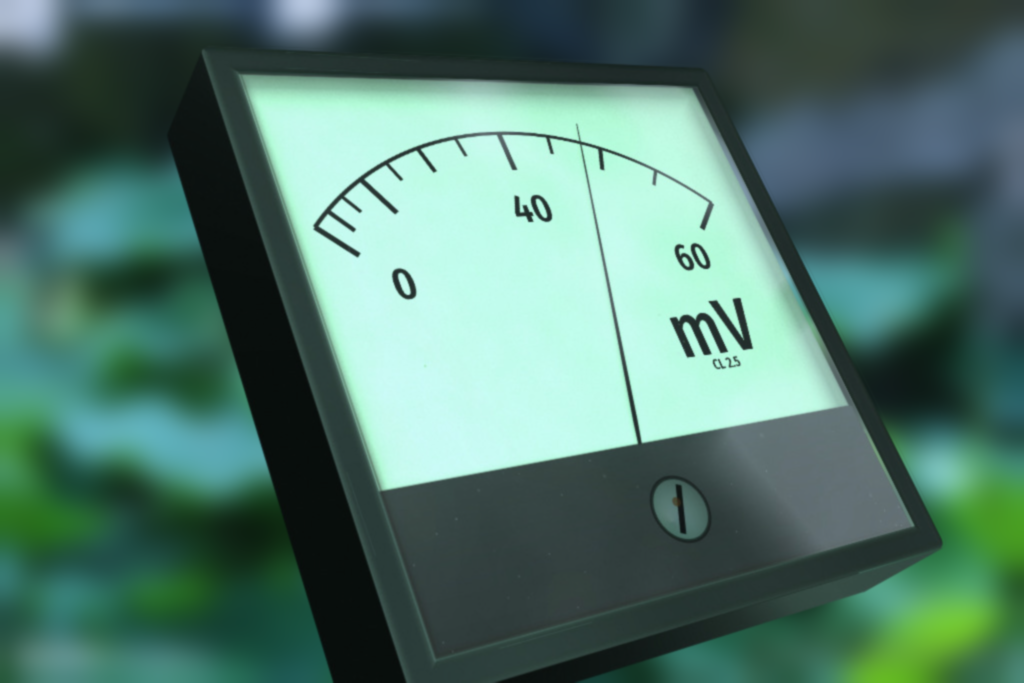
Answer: 47.5 mV
